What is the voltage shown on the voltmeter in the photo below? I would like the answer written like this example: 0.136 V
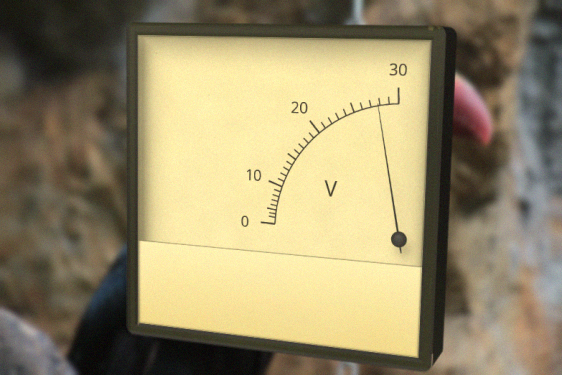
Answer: 28 V
